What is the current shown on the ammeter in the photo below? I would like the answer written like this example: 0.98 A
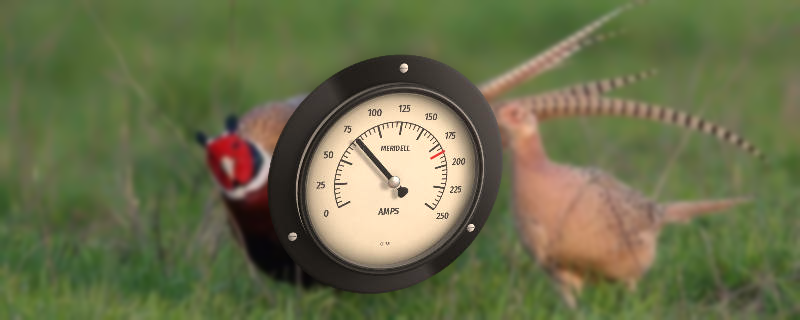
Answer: 75 A
